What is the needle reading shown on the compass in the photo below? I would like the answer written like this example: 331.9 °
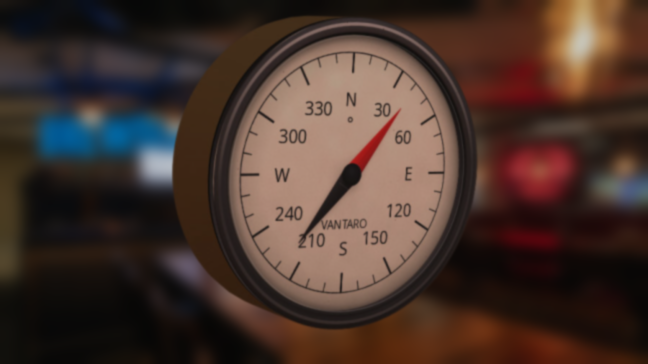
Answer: 40 °
